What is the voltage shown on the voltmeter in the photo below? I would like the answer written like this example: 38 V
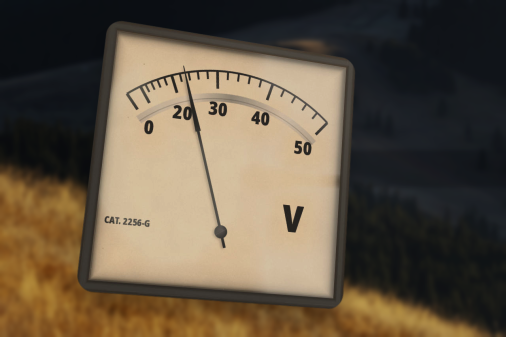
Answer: 23 V
